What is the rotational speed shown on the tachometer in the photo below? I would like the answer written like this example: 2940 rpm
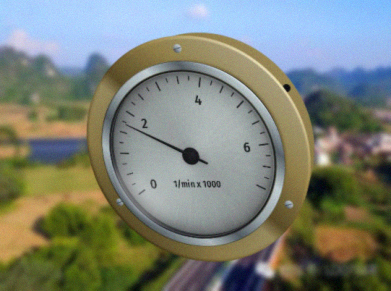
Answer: 1750 rpm
